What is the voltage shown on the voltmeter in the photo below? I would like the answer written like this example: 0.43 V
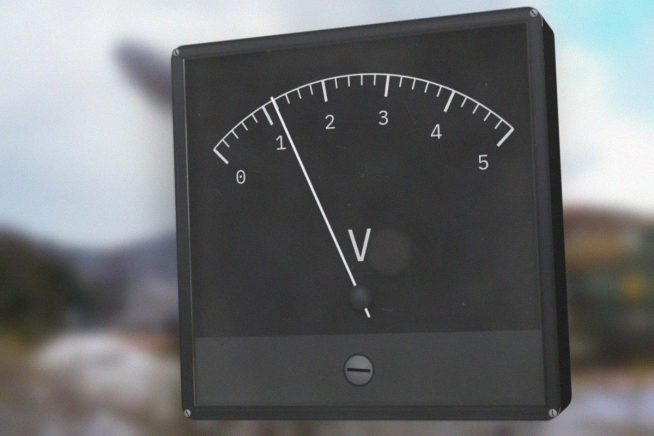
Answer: 1.2 V
